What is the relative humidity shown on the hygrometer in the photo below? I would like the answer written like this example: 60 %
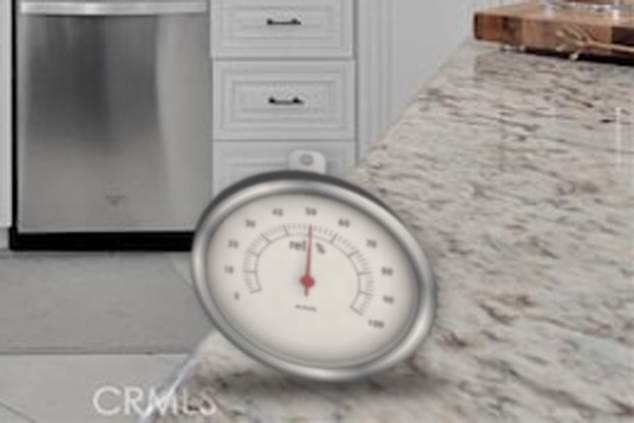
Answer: 50 %
